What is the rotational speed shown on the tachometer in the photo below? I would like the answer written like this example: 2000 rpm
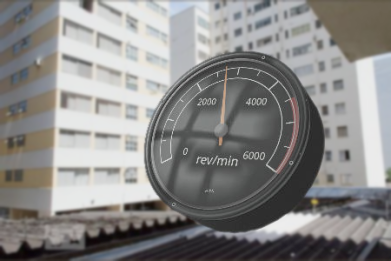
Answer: 2750 rpm
